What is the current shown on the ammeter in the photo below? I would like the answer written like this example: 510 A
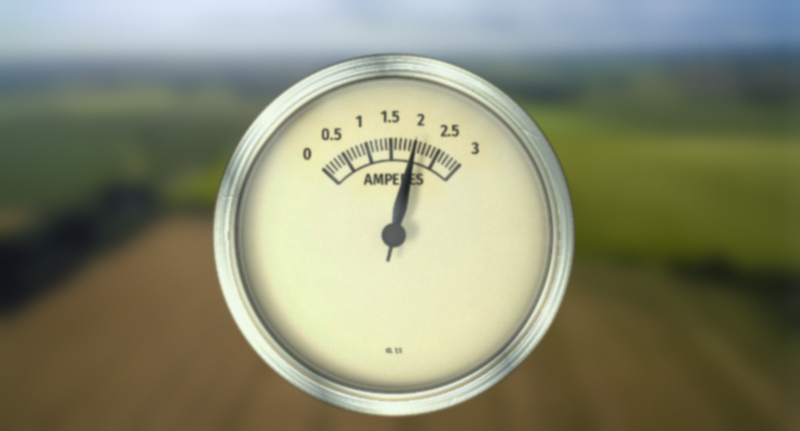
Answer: 2 A
